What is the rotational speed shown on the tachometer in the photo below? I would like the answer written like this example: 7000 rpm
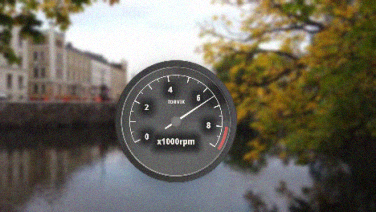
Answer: 6500 rpm
